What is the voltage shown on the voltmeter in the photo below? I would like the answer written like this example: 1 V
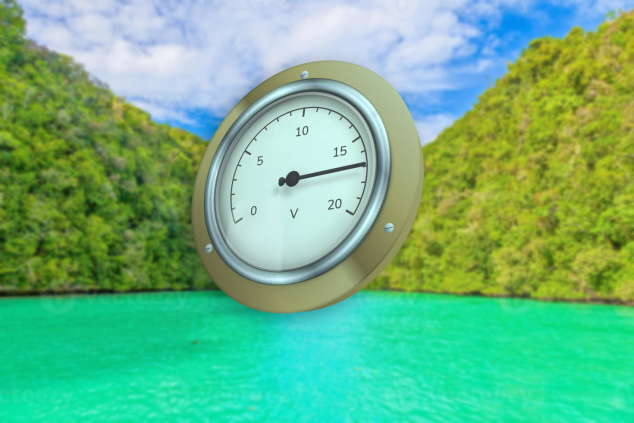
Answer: 17 V
